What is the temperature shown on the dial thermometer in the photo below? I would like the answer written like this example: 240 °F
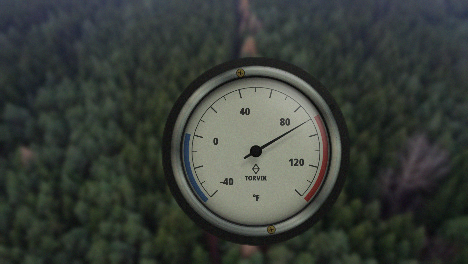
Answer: 90 °F
